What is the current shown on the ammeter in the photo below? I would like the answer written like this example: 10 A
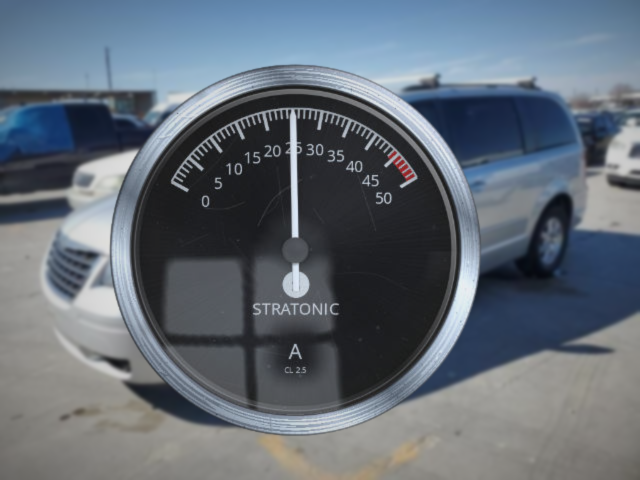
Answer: 25 A
